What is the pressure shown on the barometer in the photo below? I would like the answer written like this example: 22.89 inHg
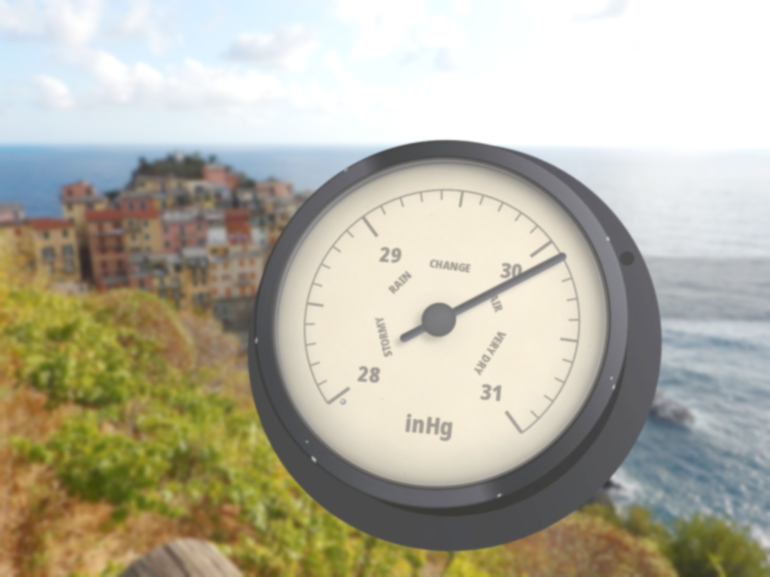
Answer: 30.1 inHg
